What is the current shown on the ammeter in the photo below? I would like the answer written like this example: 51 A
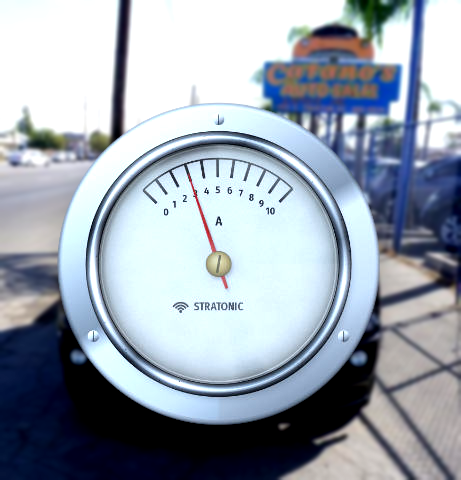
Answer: 3 A
